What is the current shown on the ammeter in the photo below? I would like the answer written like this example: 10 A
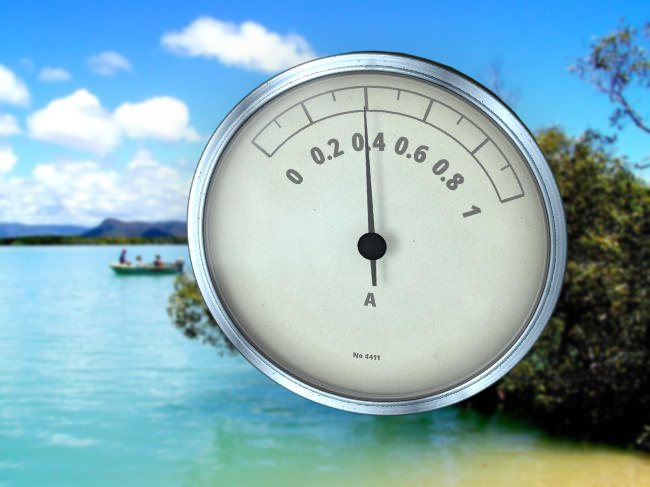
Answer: 0.4 A
